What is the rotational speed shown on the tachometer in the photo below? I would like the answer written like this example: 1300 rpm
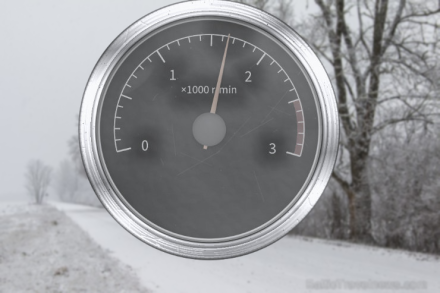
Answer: 1650 rpm
